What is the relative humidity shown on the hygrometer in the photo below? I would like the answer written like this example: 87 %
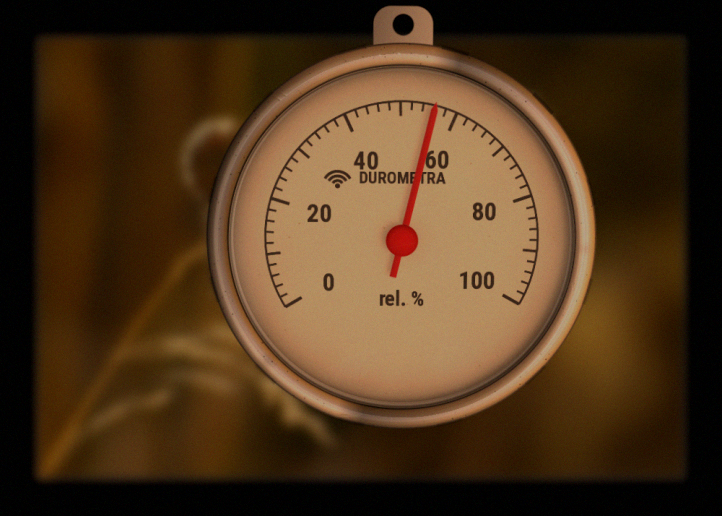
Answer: 56 %
